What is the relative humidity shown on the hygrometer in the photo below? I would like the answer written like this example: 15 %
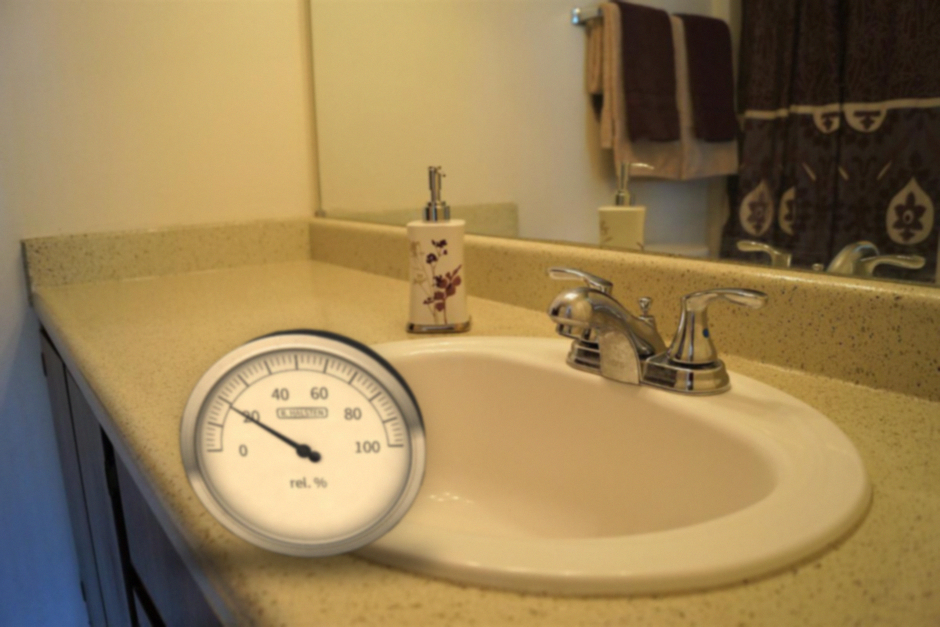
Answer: 20 %
